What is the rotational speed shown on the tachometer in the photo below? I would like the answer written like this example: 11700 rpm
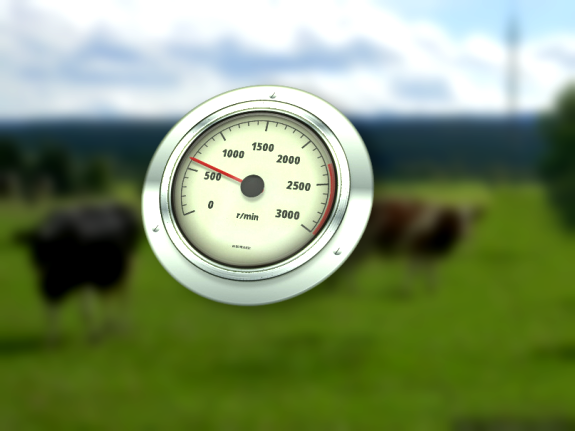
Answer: 600 rpm
